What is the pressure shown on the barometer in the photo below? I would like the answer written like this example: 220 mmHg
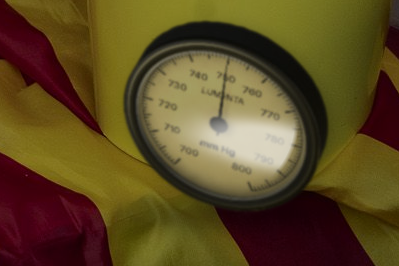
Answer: 750 mmHg
